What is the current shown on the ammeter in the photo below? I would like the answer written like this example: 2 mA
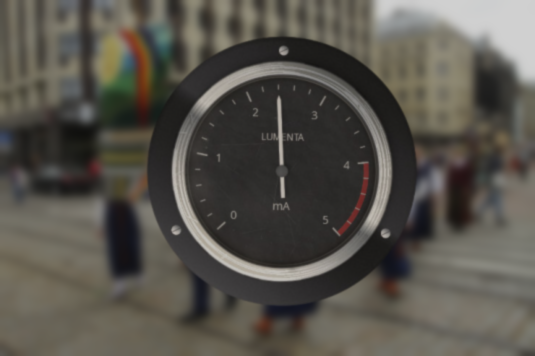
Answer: 2.4 mA
